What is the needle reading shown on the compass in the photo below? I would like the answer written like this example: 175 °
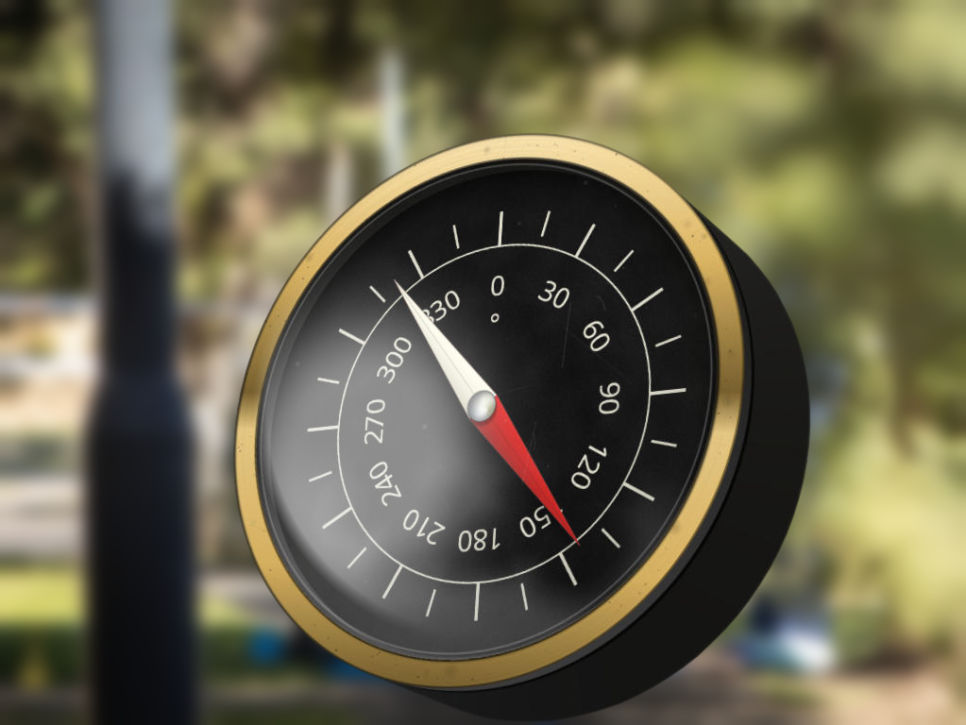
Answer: 142.5 °
